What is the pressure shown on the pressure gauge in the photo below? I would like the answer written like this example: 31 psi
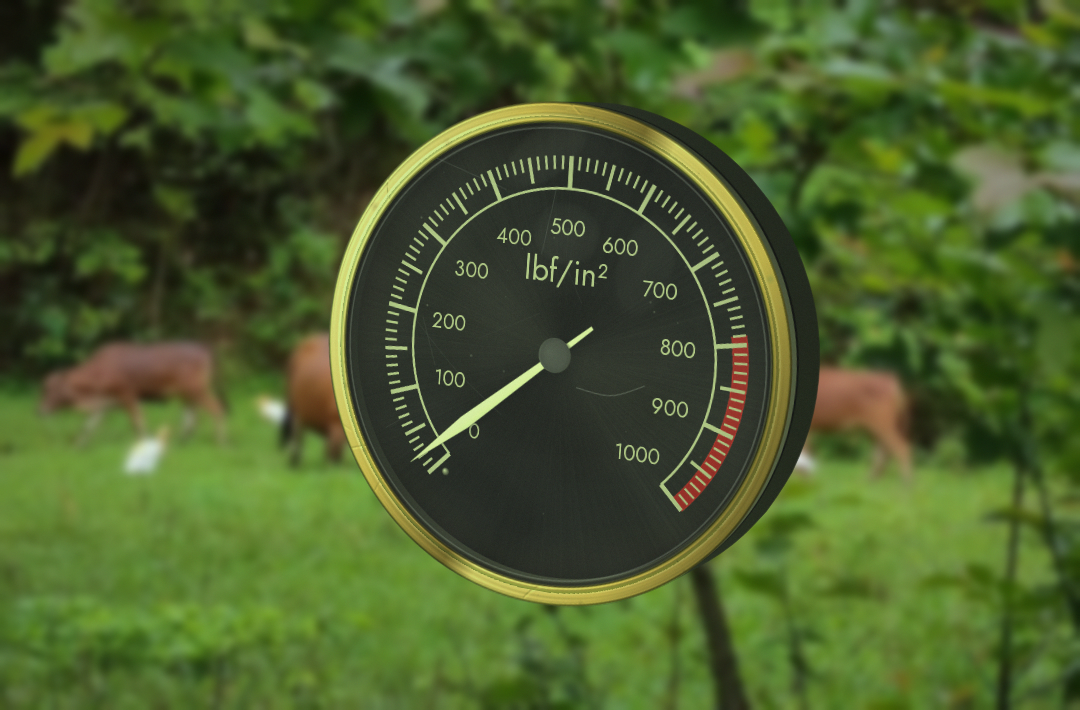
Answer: 20 psi
